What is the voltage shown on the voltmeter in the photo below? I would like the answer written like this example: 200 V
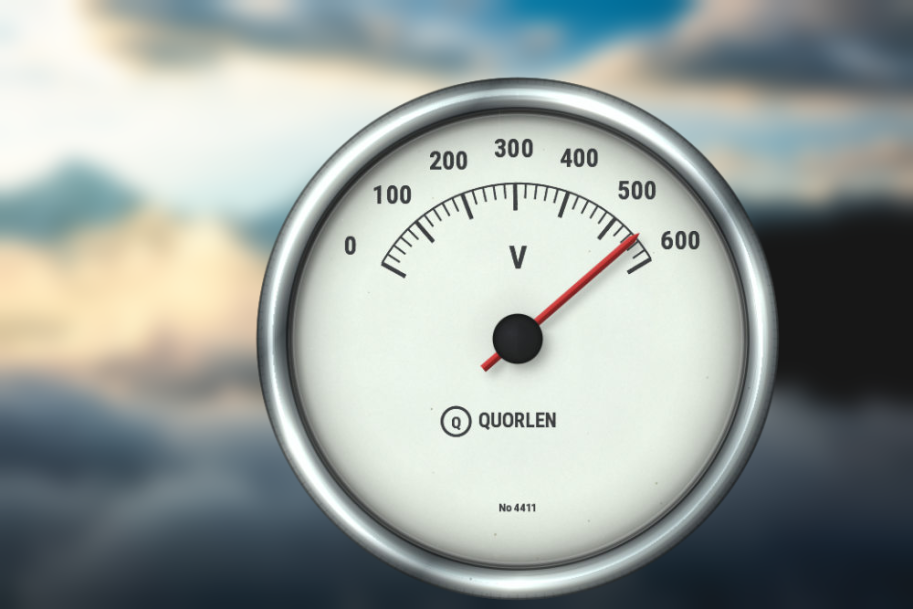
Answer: 550 V
